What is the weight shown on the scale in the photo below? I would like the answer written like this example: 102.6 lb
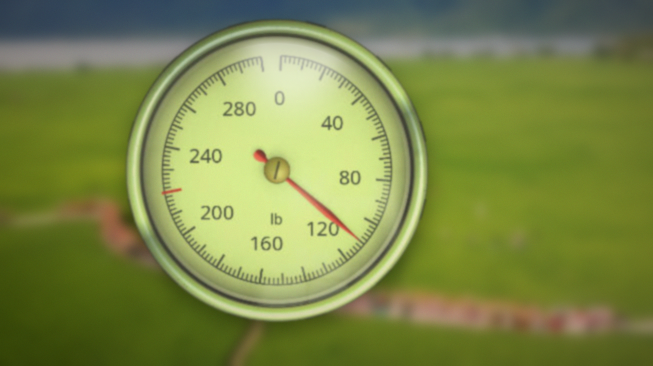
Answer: 110 lb
